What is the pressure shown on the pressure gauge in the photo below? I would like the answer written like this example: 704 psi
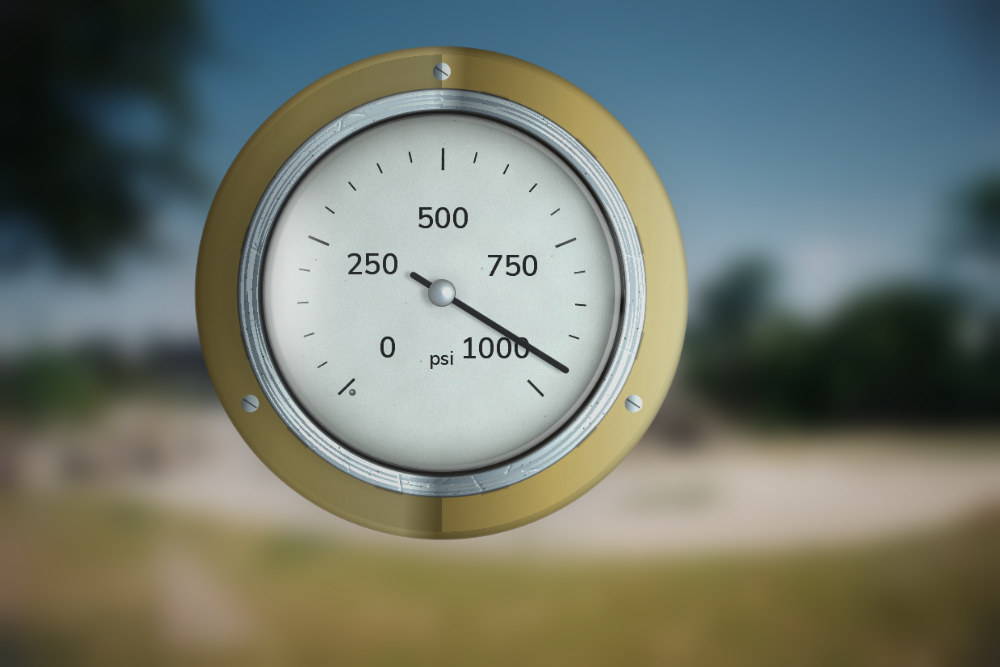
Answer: 950 psi
